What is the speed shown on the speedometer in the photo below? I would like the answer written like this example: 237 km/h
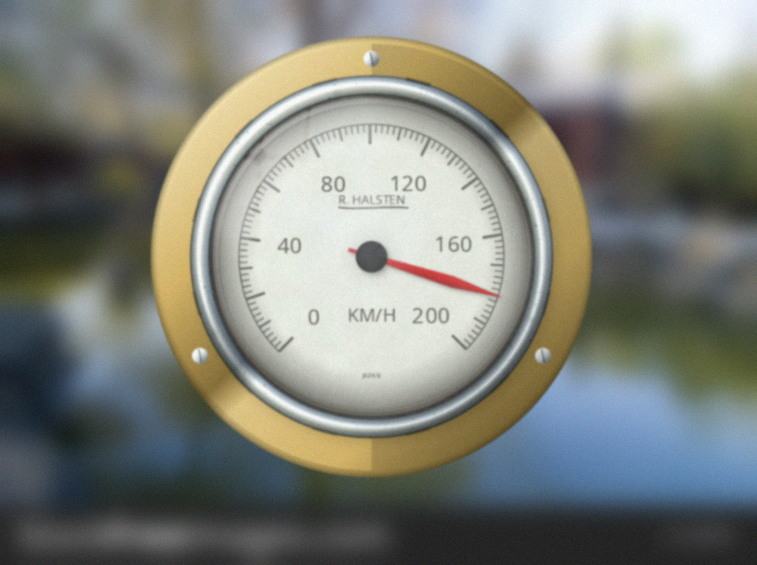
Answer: 180 km/h
